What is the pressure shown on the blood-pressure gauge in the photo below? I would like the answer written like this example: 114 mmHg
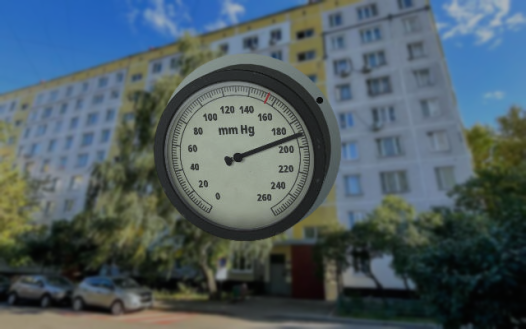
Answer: 190 mmHg
